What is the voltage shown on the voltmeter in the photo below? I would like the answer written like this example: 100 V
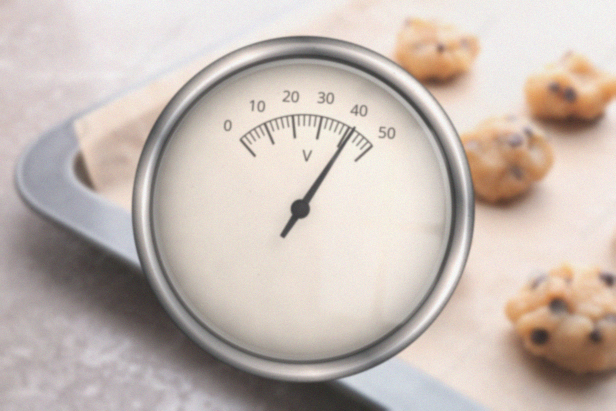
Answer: 42 V
